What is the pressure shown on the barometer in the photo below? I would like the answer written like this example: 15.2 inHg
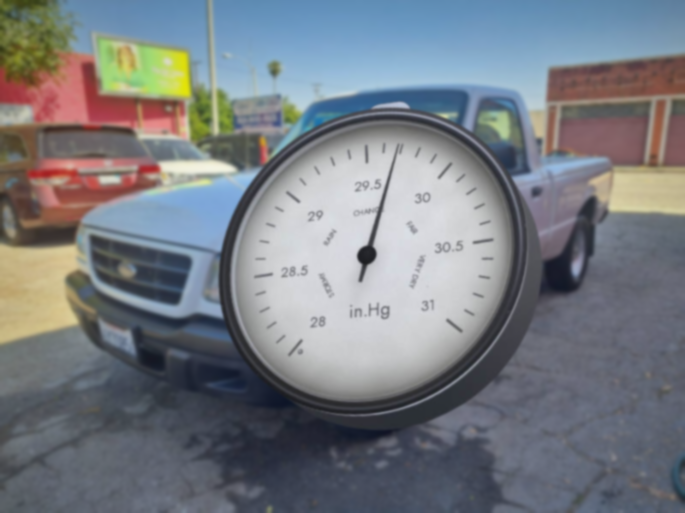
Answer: 29.7 inHg
